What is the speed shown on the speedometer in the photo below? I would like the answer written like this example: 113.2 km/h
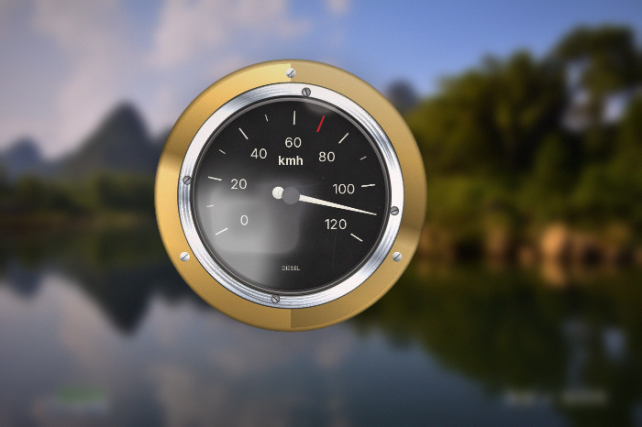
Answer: 110 km/h
